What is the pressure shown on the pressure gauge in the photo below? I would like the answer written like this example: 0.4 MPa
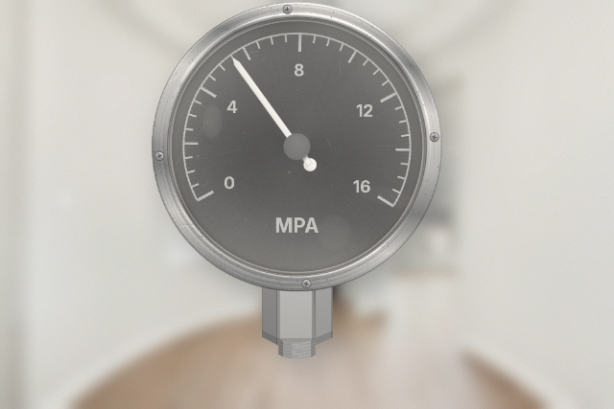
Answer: 5.5 MPa
